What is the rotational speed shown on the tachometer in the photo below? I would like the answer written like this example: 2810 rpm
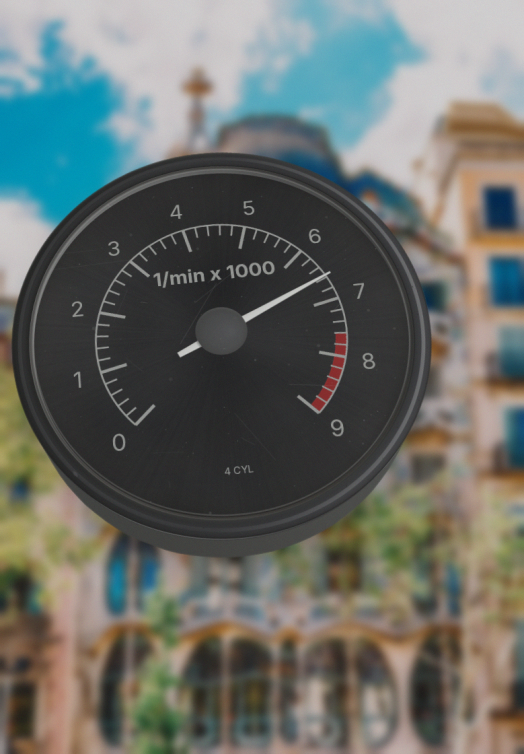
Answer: 6600 rpm
